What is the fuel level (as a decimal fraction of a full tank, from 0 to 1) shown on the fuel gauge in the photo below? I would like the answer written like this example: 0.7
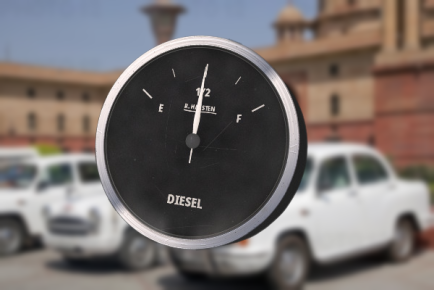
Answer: 0.5
